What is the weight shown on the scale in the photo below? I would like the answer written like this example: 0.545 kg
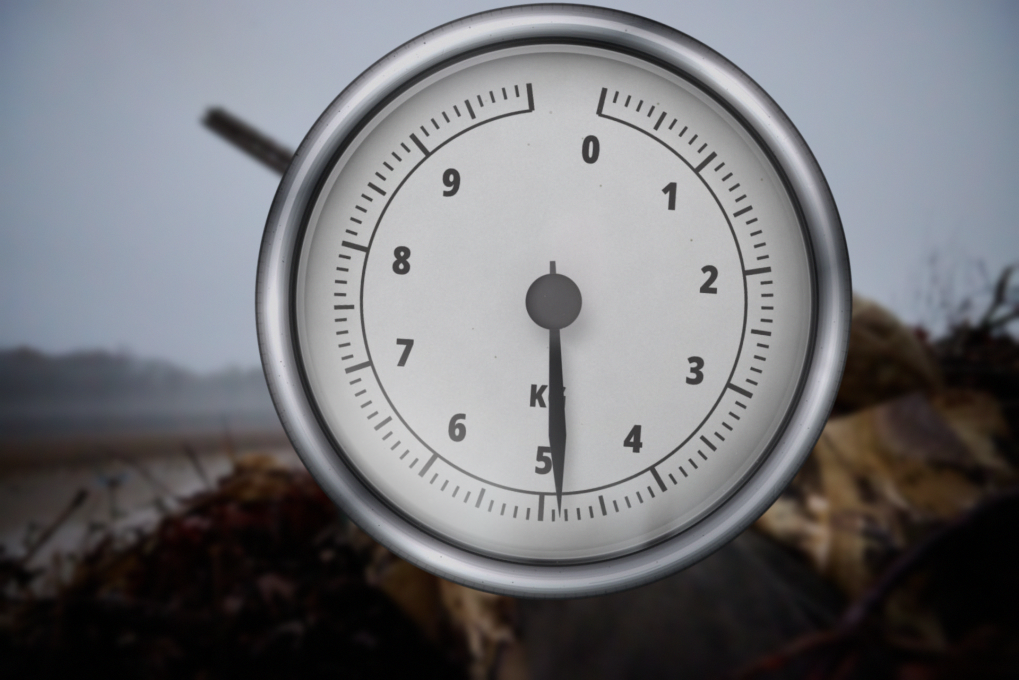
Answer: 4.85 kg
